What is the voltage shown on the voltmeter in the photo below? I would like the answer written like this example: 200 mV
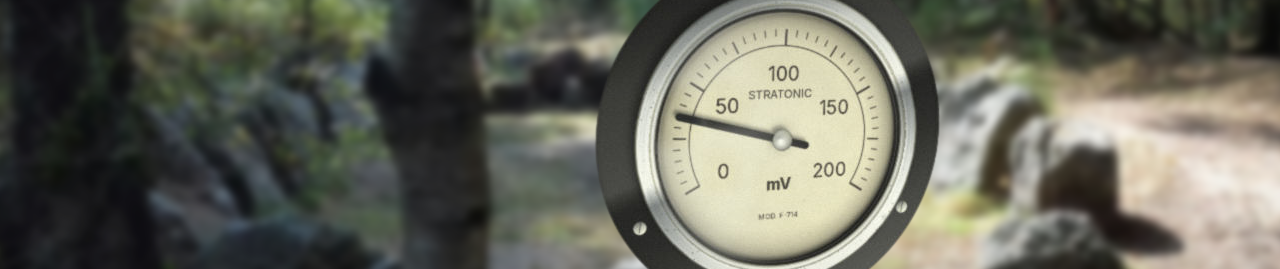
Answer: 35 mV
